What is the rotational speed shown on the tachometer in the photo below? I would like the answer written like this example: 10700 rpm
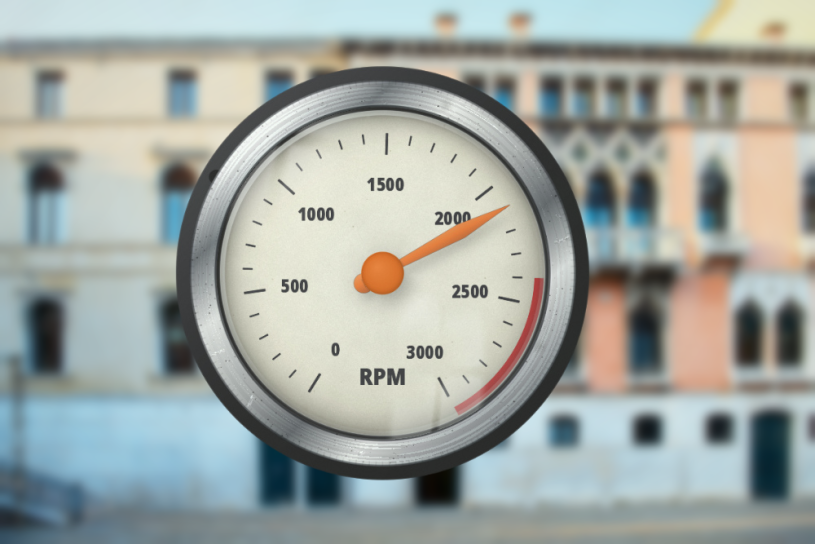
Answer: 2100 rpm
